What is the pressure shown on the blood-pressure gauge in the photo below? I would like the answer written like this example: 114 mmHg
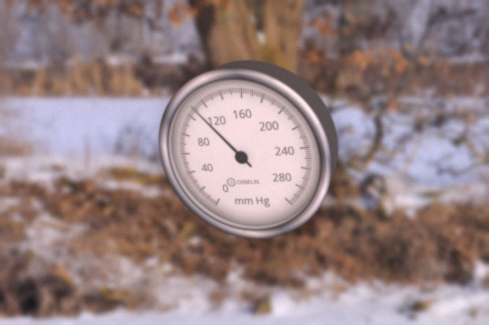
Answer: 110 mmHg
